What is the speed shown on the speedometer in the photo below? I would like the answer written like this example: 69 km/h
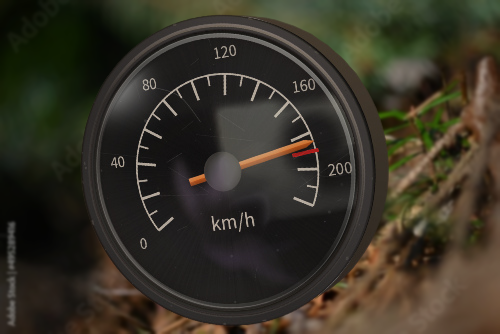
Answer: 185 km/h
